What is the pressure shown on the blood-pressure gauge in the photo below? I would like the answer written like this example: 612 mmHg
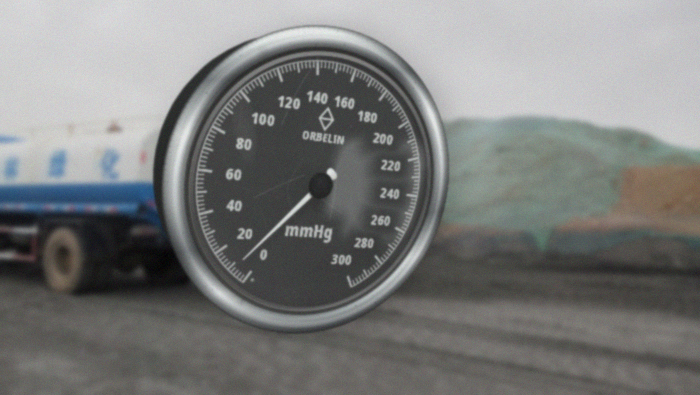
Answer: 10 mmHg
